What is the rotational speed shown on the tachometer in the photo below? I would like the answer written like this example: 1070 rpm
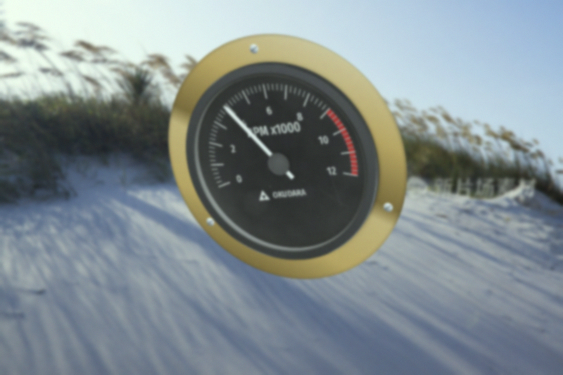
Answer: 4000 rpm
